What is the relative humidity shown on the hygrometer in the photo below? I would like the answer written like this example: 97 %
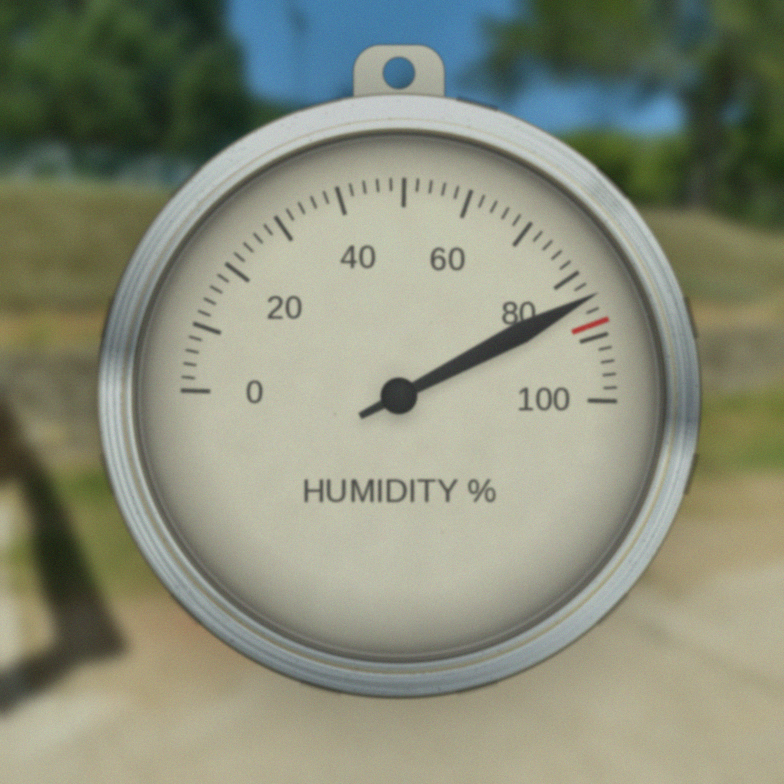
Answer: 84 %
